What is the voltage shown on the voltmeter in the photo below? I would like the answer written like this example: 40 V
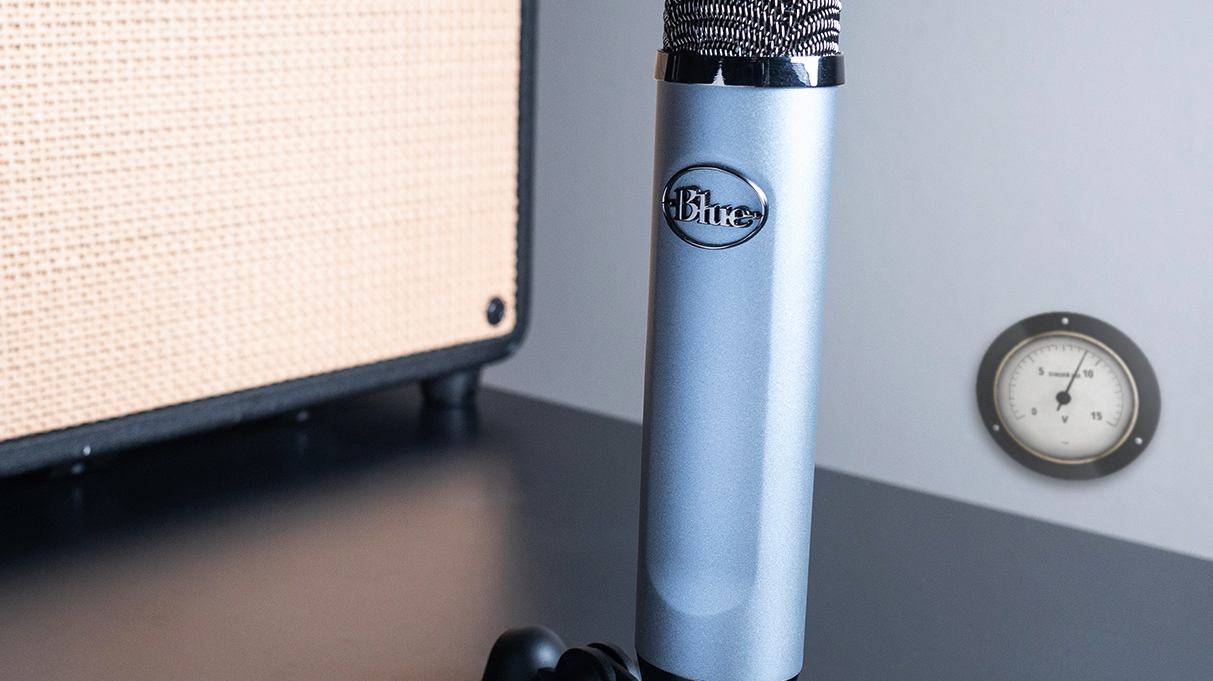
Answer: 9 V
